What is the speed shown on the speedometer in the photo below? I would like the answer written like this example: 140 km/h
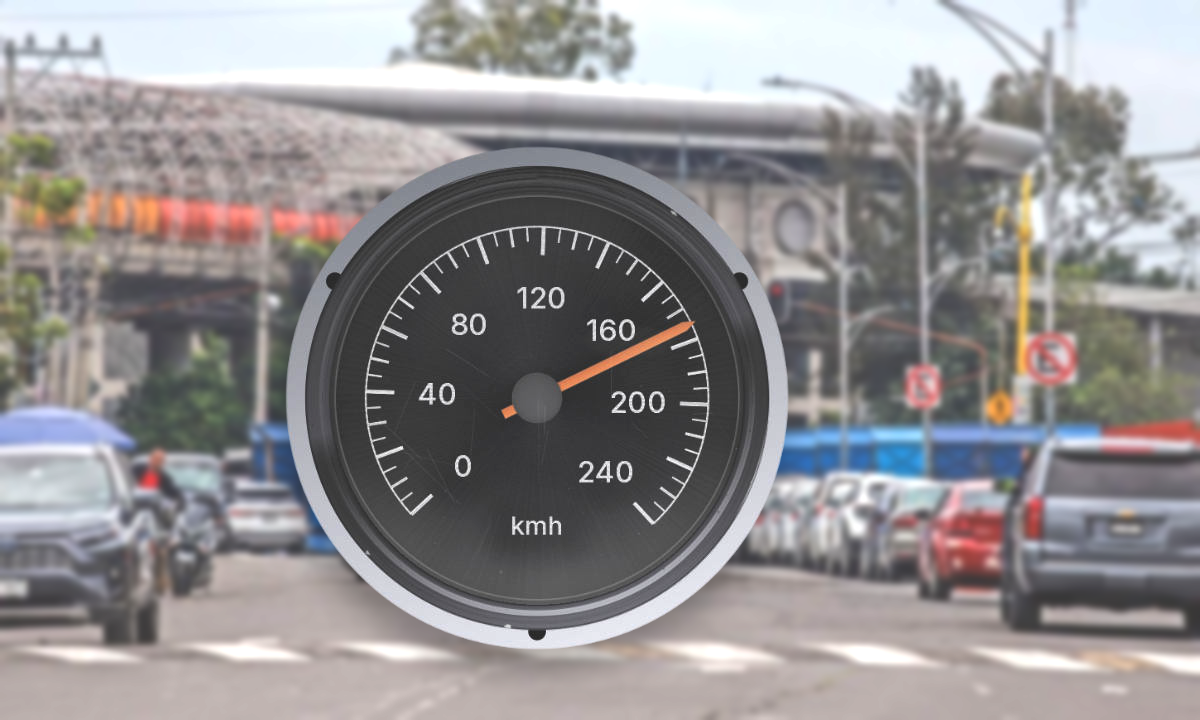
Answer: 175 km/h
